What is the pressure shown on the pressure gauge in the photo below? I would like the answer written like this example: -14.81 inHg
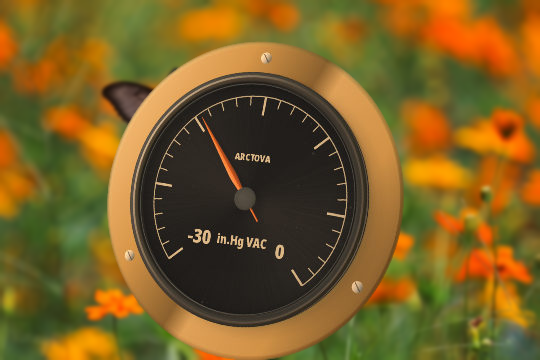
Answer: -19.5 inHg
